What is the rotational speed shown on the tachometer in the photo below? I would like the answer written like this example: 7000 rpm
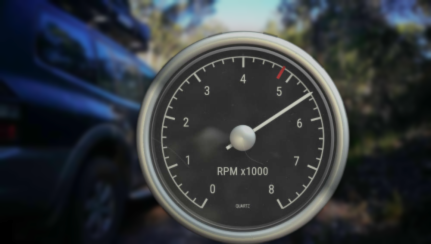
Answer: 5500 rpm
